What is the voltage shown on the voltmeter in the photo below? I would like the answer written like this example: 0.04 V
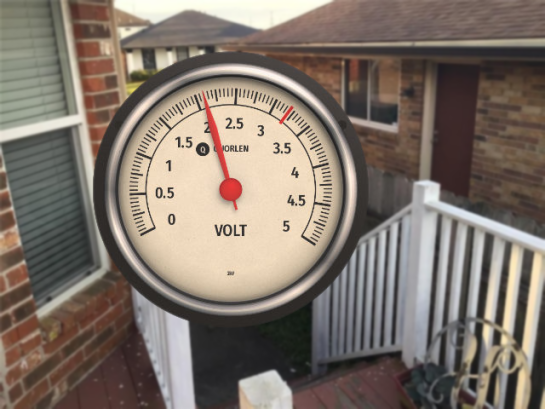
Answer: 2.1 V
